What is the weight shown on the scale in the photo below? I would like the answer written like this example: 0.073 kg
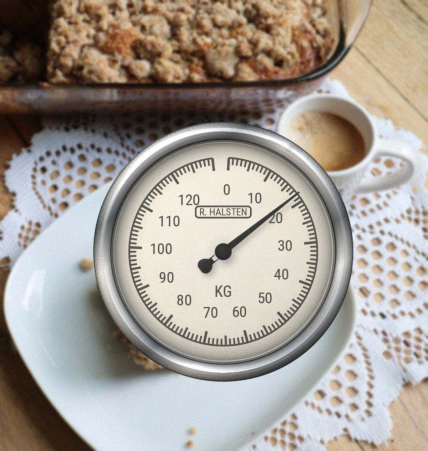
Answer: 18 kg
